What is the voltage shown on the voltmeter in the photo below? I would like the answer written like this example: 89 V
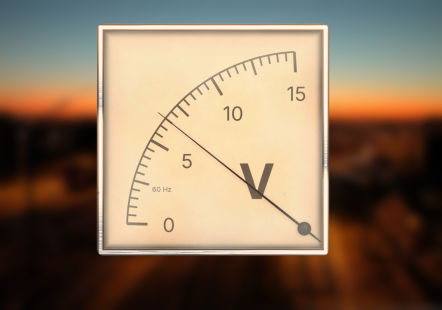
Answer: 6.5 V
